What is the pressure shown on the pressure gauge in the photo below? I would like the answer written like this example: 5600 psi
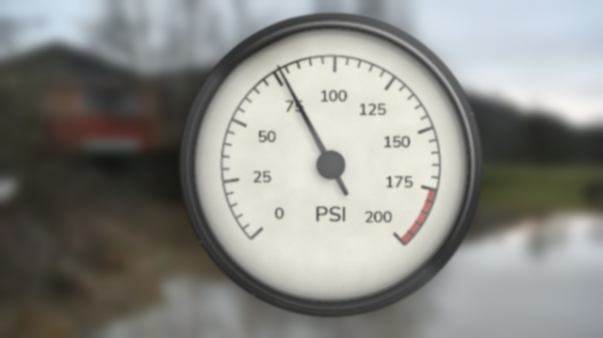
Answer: 77.5 psi
